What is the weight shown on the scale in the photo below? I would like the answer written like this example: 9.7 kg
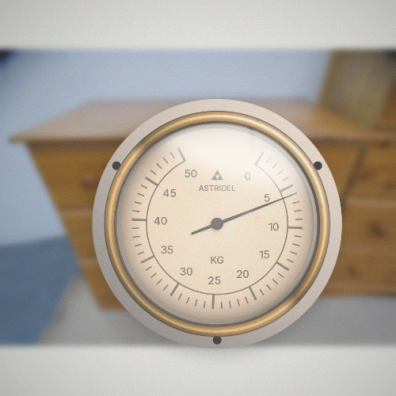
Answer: 6 kg
